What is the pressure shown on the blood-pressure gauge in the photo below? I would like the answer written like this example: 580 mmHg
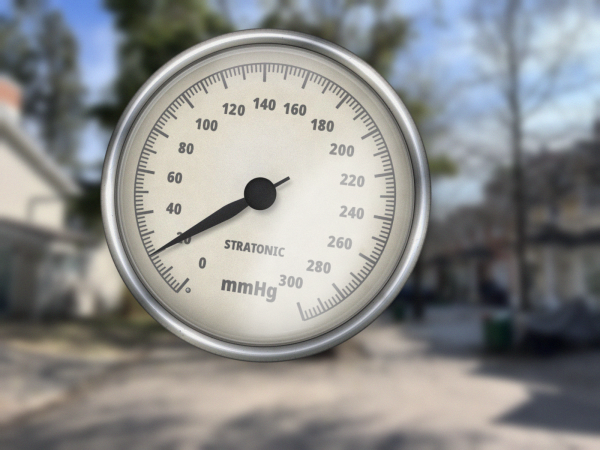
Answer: 20 mmHg
